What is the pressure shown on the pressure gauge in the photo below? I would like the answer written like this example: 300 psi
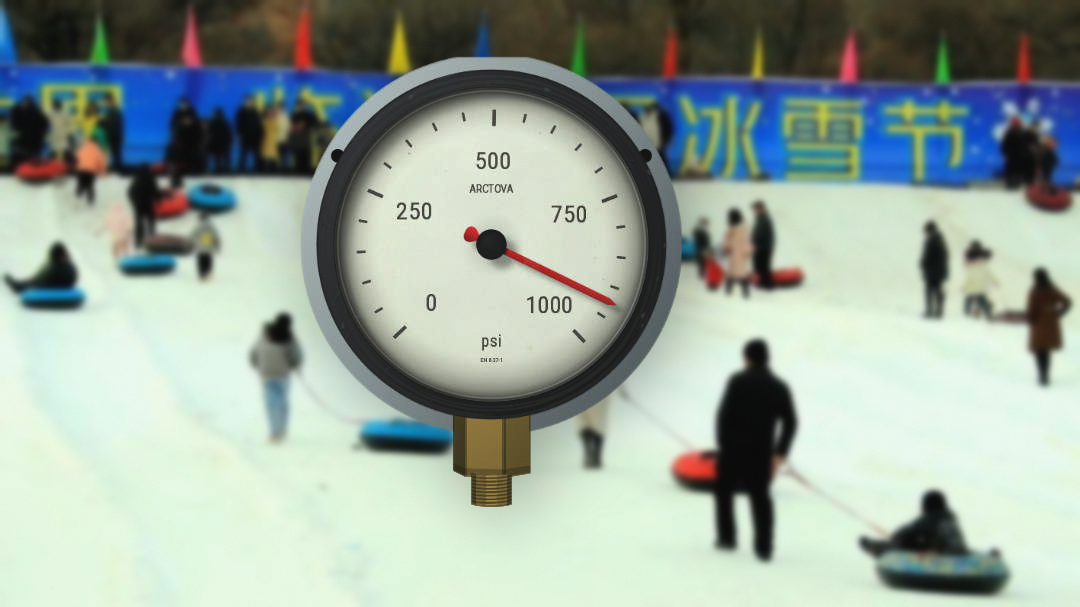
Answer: 925 psi
